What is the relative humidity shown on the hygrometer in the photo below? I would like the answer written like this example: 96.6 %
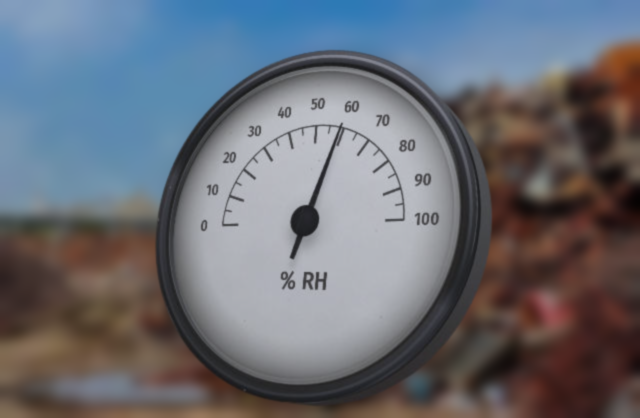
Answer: 60 %
